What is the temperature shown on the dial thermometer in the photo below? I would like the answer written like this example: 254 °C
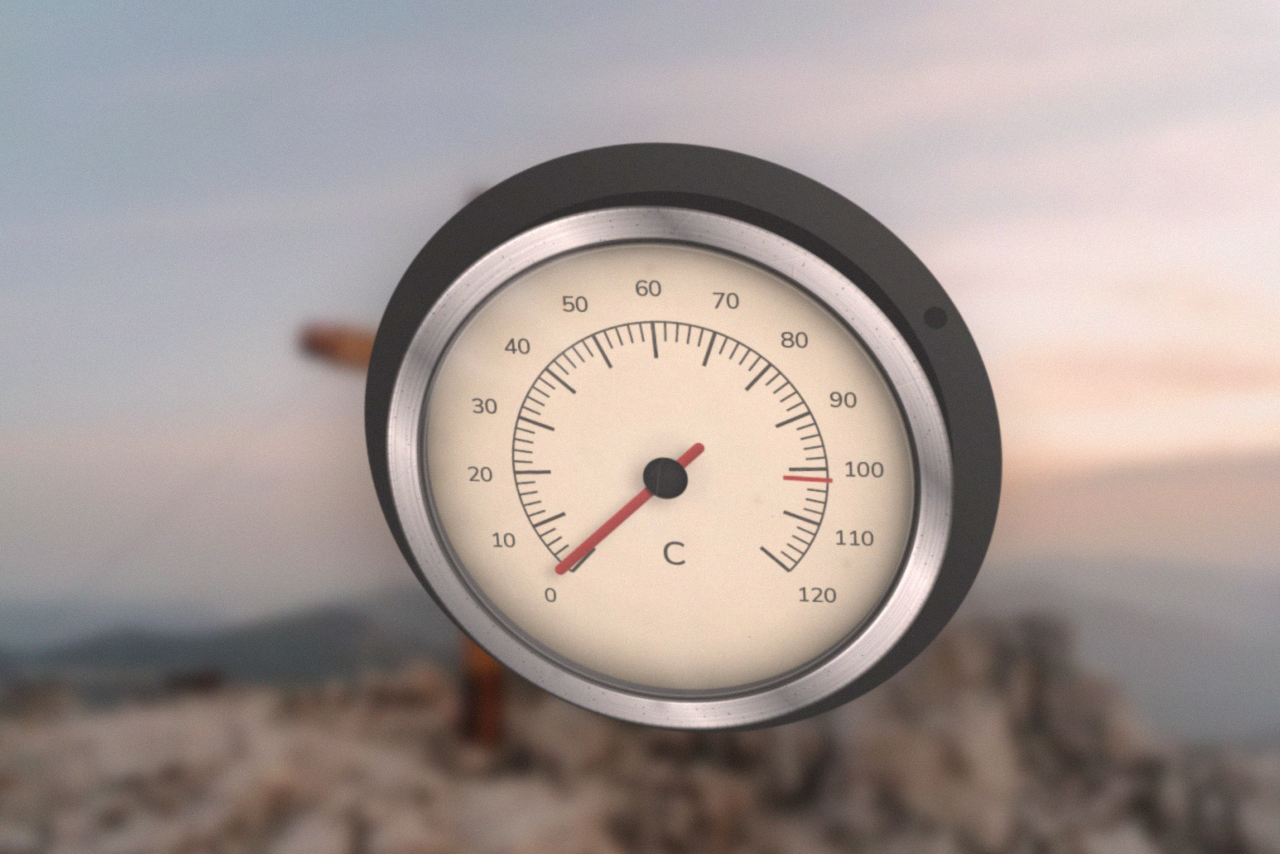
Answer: 2 °C
